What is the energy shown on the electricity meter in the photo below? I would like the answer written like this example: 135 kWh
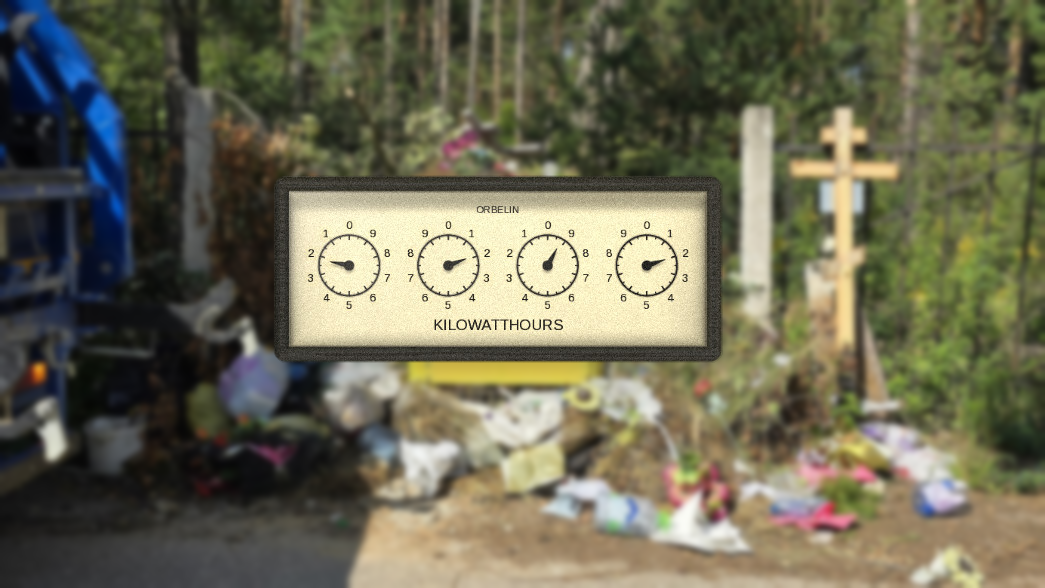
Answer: 2192 kWh
